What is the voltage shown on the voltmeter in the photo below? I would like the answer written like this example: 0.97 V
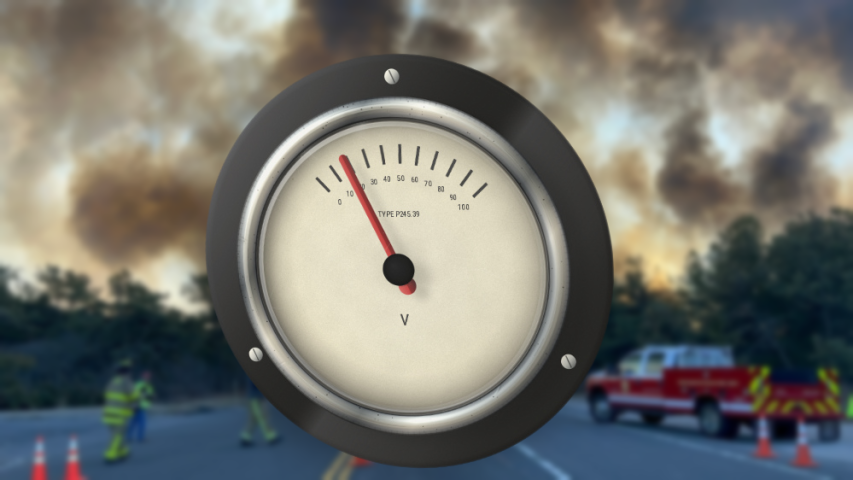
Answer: 20 V
